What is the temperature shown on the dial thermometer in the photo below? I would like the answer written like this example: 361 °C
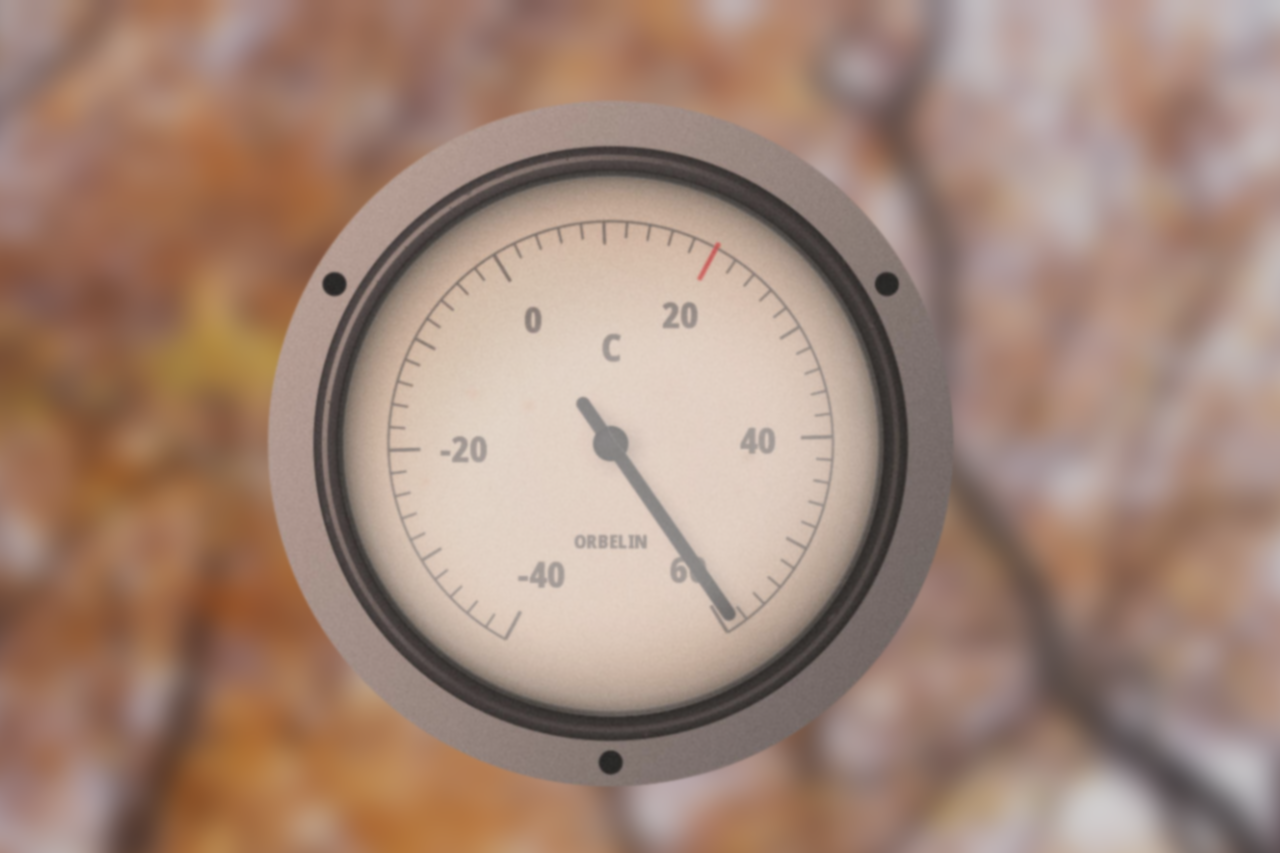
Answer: 59 °C
